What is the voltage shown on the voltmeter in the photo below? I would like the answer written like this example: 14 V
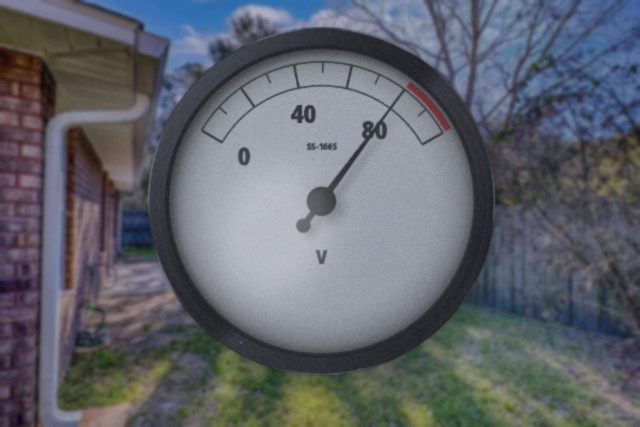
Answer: 80 V
